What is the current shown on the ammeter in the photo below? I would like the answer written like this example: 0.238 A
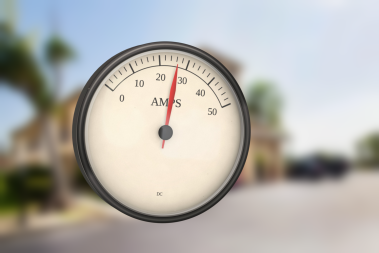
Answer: 26 A
